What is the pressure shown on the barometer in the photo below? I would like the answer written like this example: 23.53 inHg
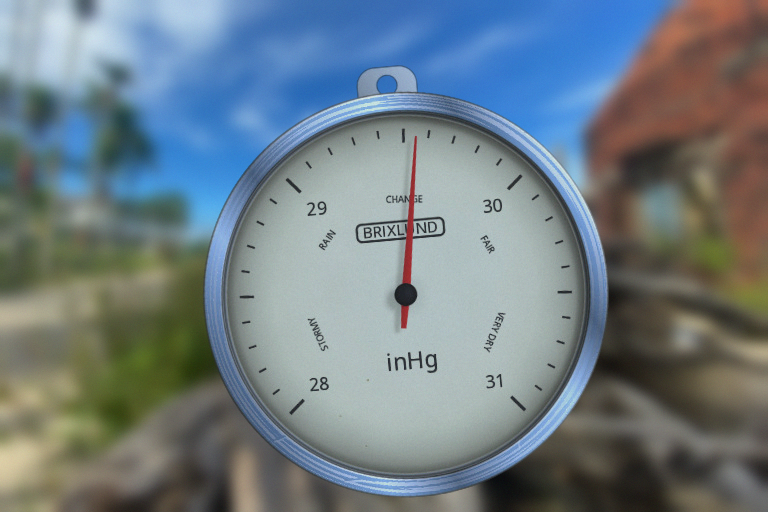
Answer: 29.55 inHg
